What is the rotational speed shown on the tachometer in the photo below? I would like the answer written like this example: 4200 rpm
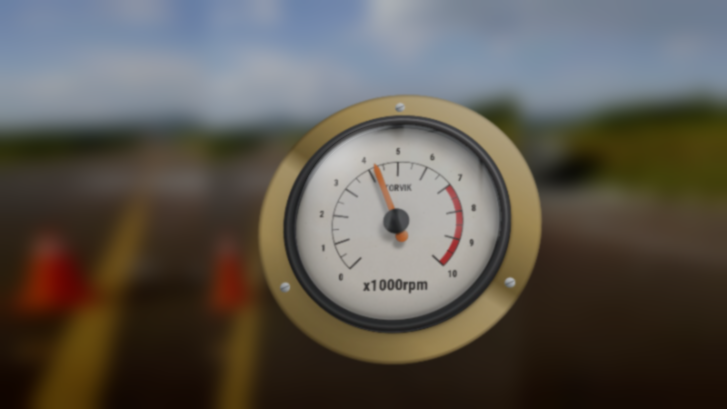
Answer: 4250 rpm
